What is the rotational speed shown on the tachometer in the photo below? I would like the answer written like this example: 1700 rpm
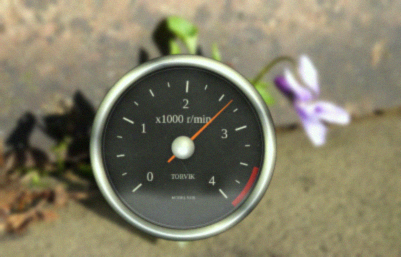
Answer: 2625 rpm
